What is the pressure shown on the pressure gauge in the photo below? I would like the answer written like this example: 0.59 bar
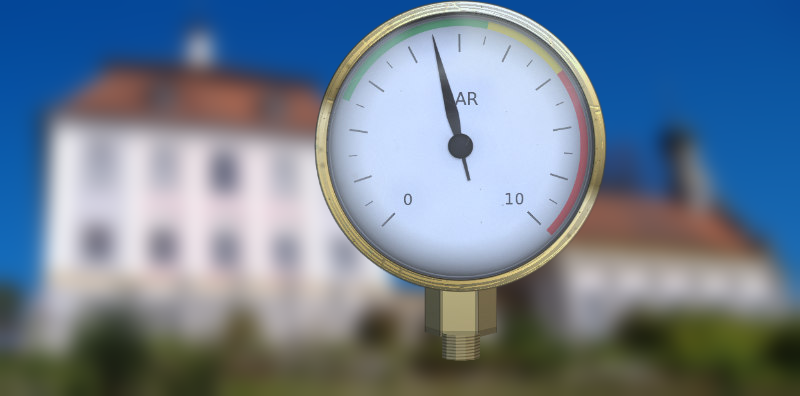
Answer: 4.5 bar
